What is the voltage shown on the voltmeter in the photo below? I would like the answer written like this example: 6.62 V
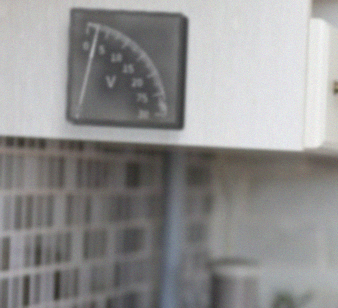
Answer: 2.5 V
